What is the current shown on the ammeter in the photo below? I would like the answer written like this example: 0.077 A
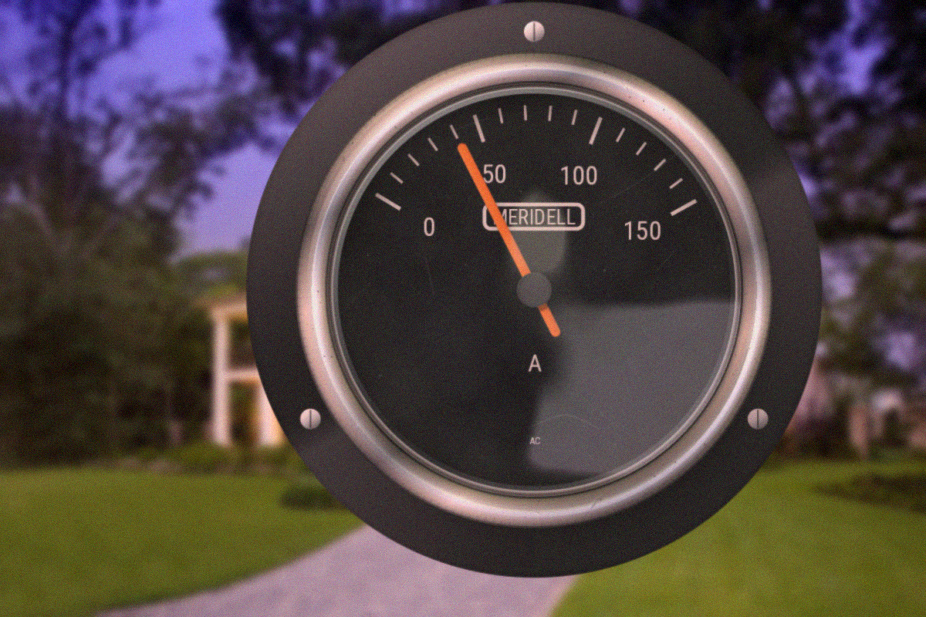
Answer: 40 A
